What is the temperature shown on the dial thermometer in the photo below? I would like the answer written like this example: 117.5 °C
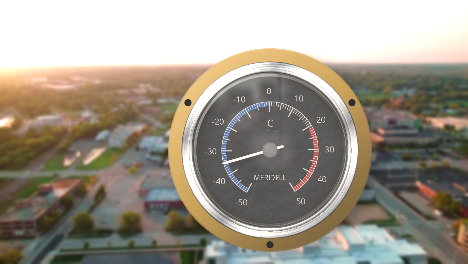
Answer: -35 °C
